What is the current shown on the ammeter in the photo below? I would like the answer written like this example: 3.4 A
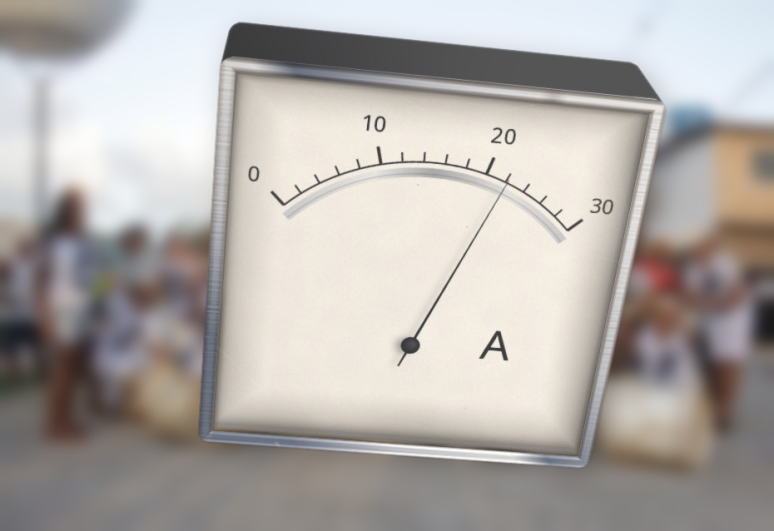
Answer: 22 A
